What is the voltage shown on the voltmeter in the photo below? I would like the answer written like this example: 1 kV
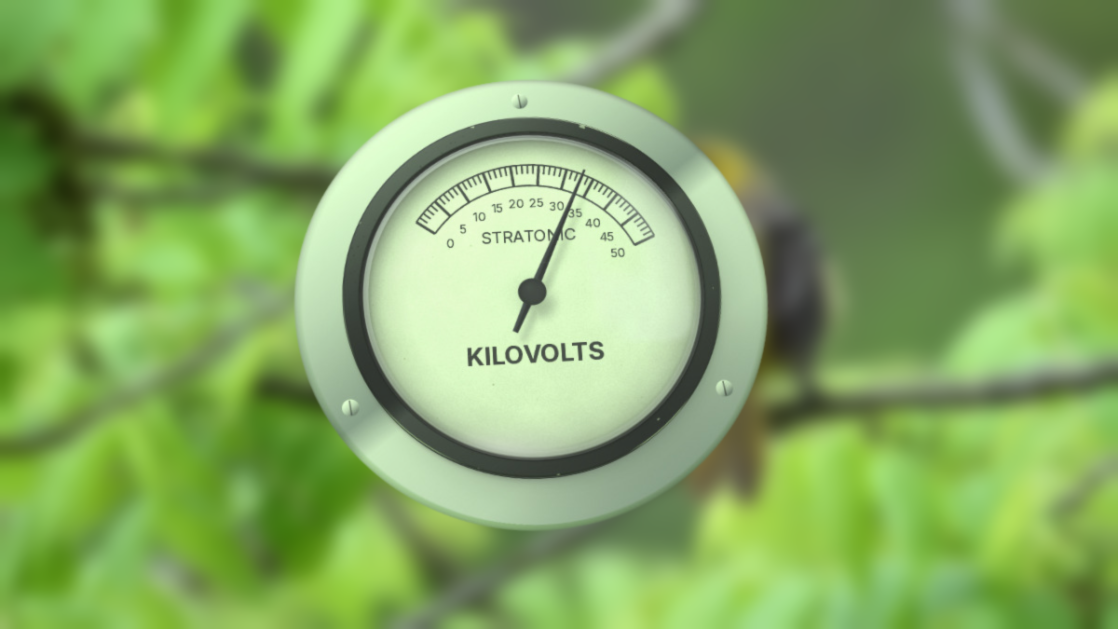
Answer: 33 kV
